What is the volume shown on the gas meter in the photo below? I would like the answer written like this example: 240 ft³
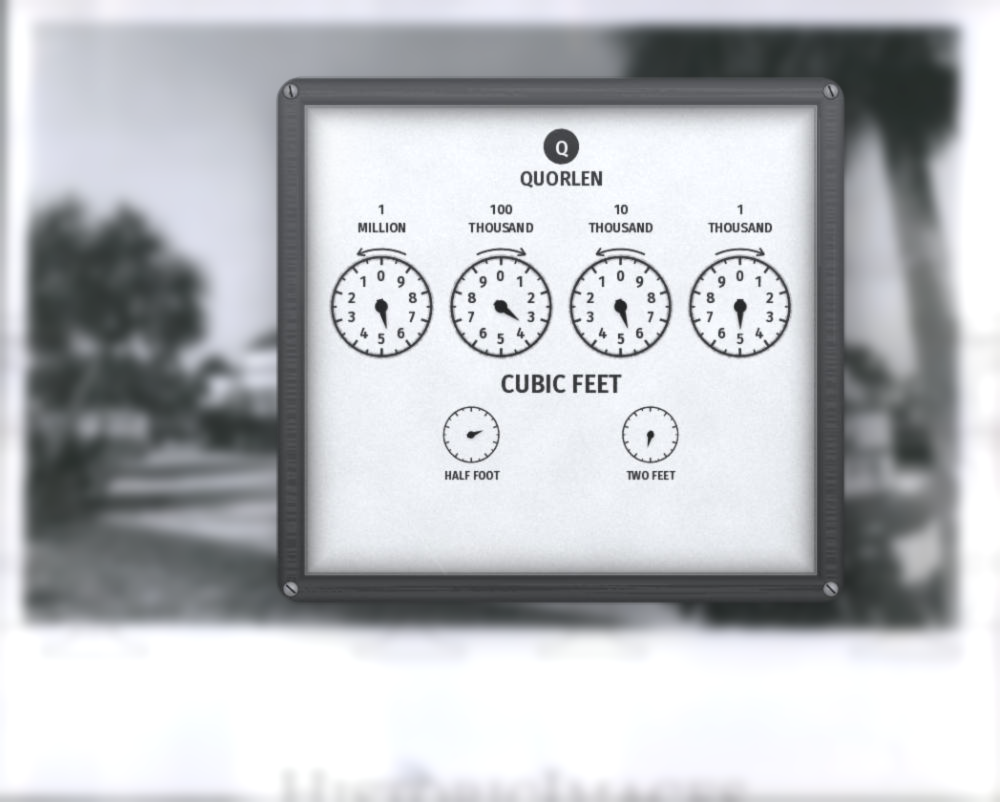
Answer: 535500 ft³
